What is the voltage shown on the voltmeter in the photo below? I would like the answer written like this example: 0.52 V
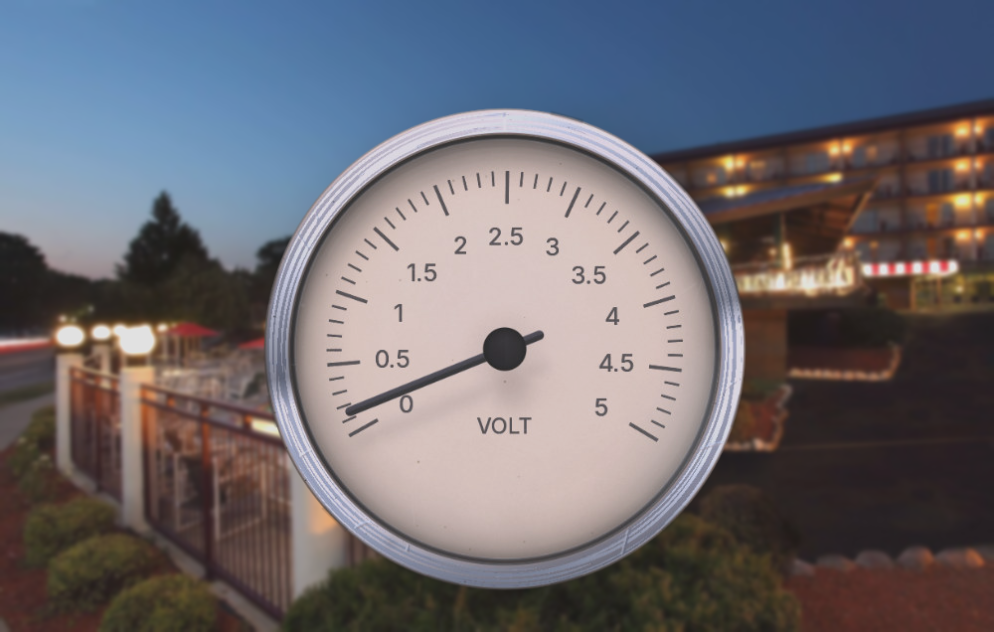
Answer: 0.15 V
